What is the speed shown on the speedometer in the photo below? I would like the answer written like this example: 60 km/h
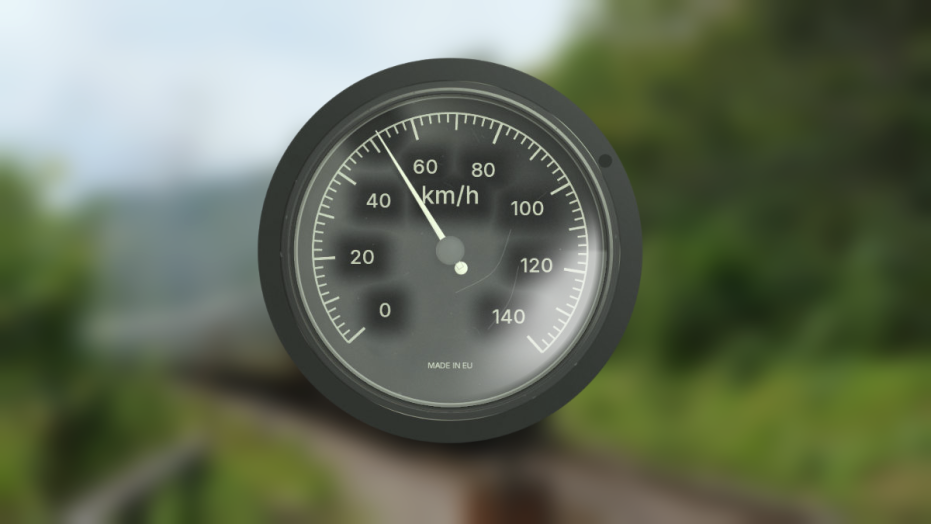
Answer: 52 km/h
